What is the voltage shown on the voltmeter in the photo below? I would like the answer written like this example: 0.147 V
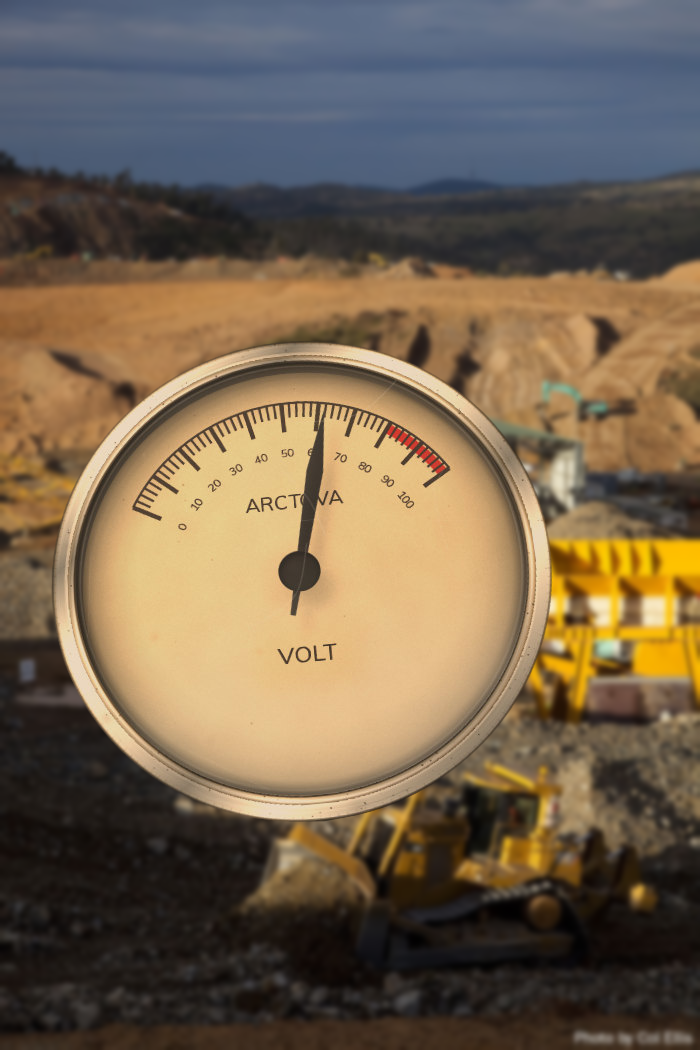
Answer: 62 V
